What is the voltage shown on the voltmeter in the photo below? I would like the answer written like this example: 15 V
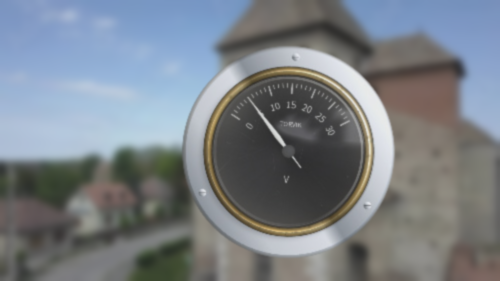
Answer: 5 V
